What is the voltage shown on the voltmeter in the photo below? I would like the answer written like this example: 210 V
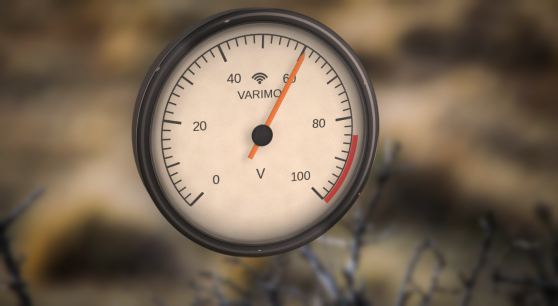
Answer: 60 V
